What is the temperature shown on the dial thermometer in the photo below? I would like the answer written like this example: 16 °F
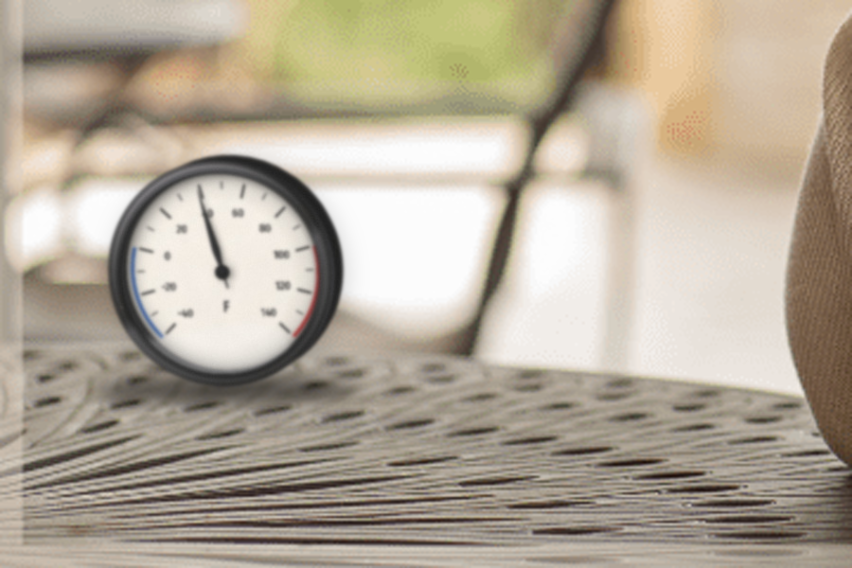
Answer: 40 °F
